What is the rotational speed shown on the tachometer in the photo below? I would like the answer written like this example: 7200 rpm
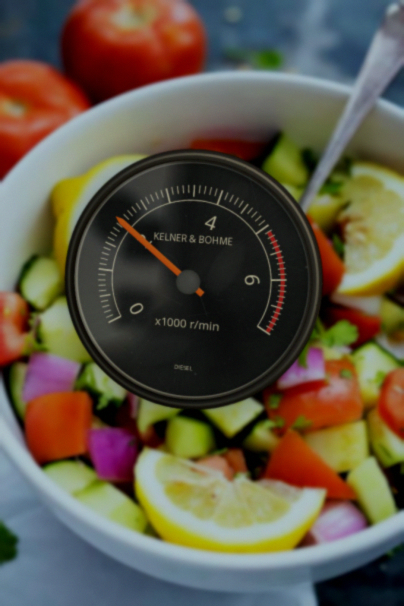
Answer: 2000 rpm
